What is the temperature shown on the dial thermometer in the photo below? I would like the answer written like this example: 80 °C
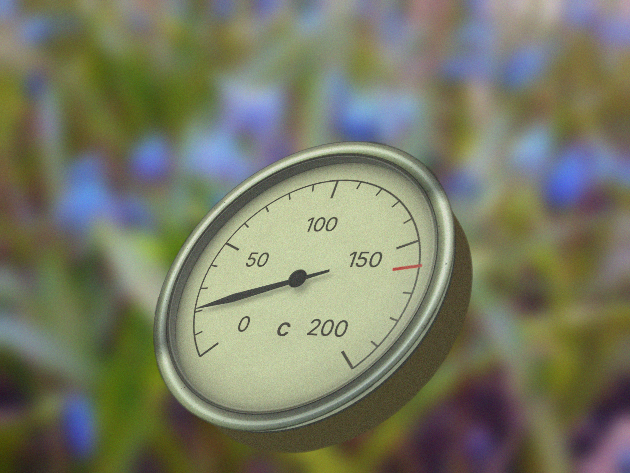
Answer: 20 °C
